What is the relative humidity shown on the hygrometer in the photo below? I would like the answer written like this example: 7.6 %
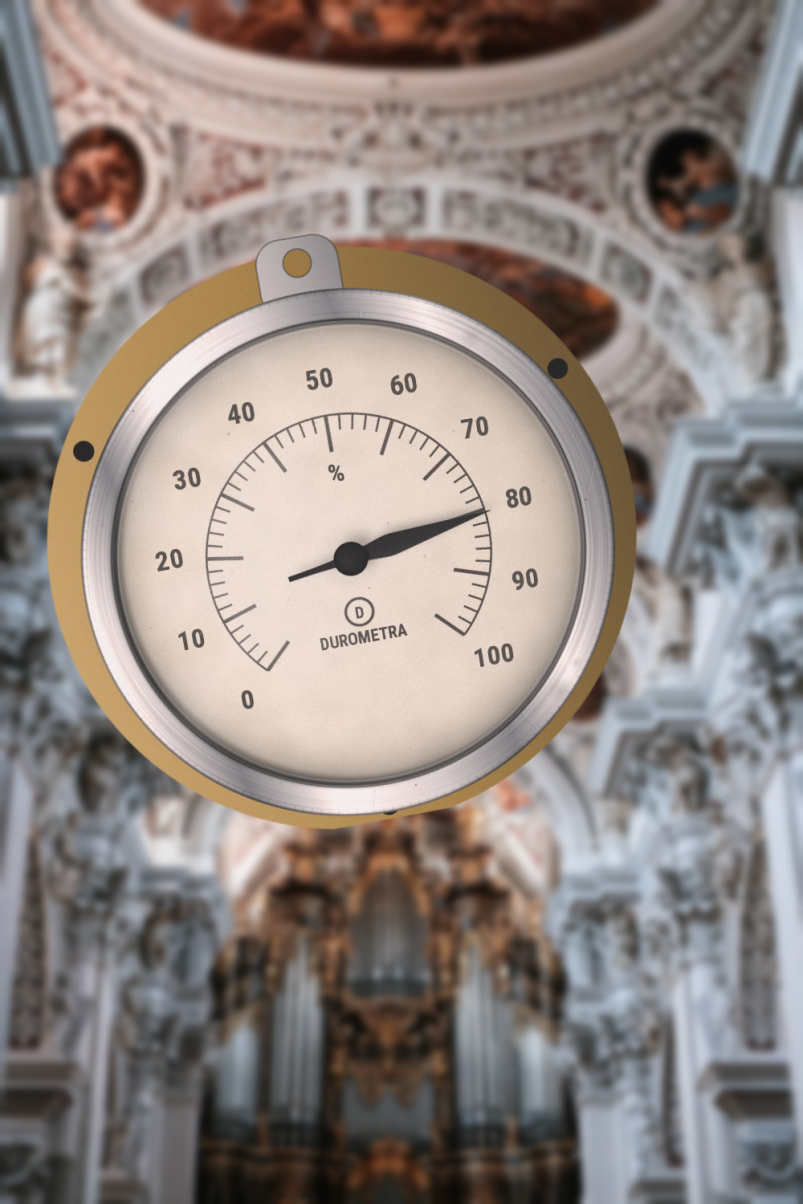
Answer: 80 %
